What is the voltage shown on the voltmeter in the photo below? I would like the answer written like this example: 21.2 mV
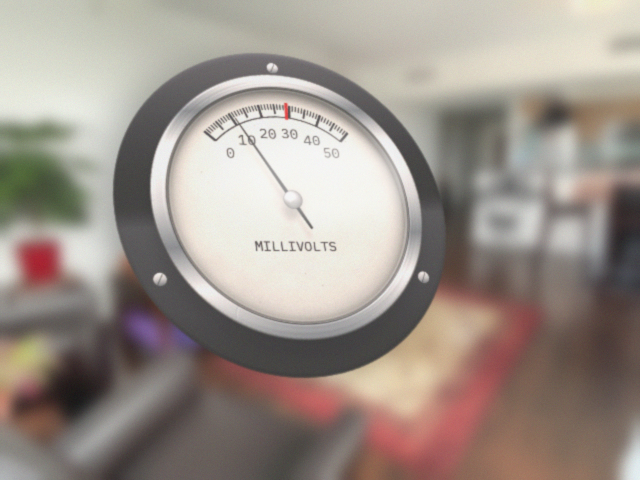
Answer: 10 mV
